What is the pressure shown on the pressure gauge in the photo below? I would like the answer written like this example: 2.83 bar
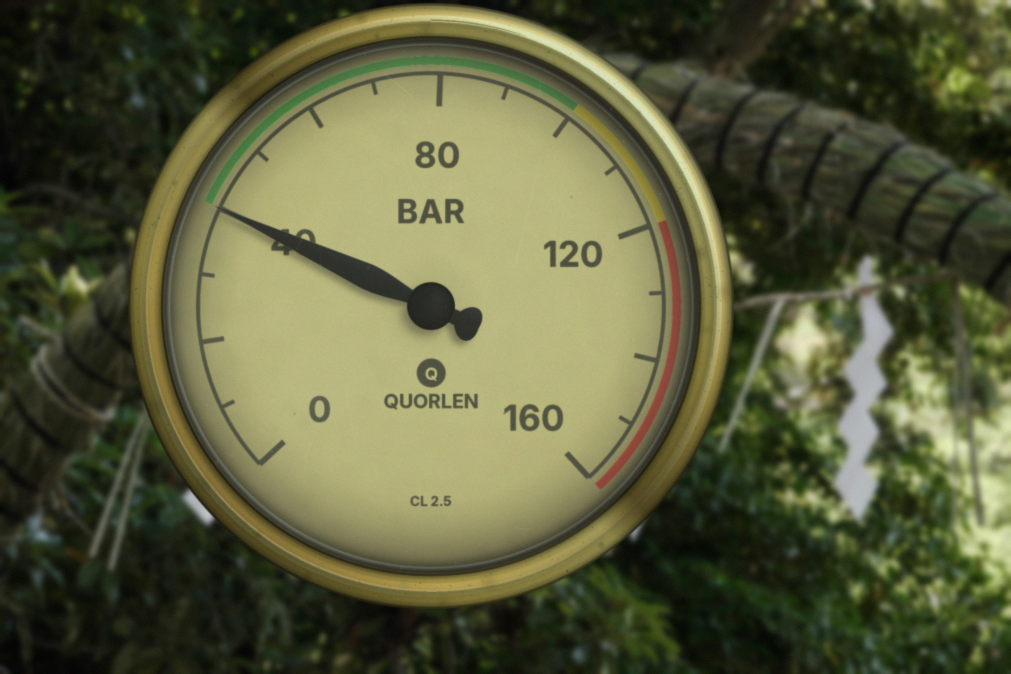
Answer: 40 bar
